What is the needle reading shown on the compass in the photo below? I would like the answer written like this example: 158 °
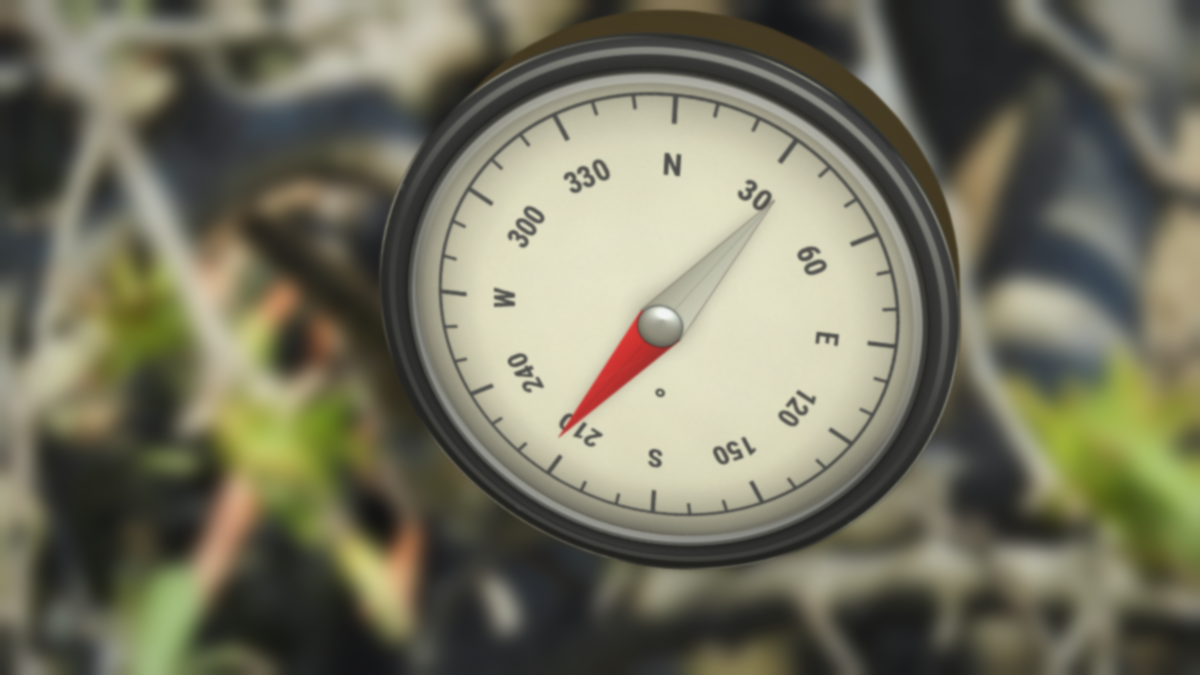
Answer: 215 °
